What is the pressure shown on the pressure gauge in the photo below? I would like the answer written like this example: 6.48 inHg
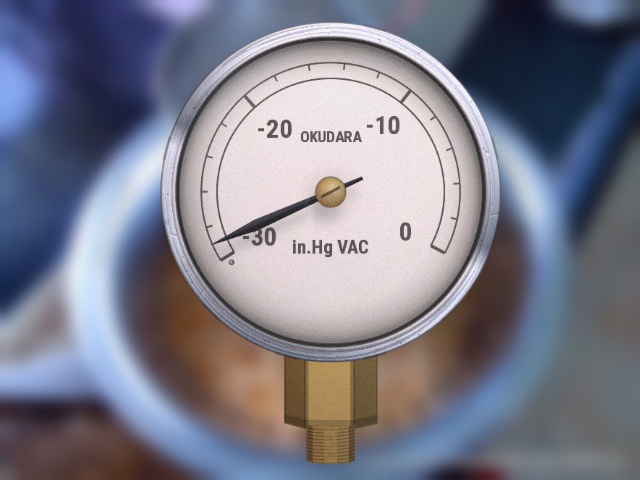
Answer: -29 inHg
